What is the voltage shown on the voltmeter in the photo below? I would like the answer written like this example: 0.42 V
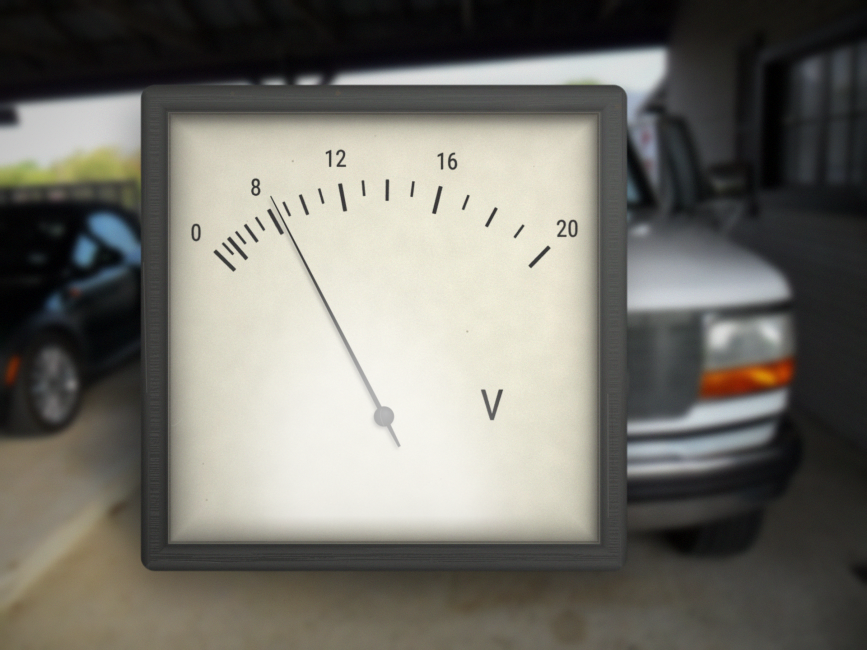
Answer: 8.5 V
